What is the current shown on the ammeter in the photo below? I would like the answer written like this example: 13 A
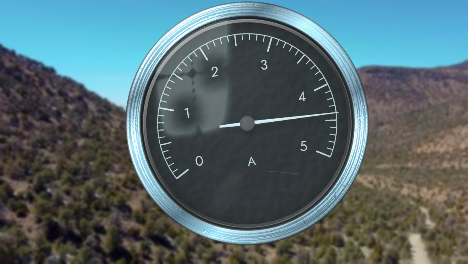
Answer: 4.4 A
